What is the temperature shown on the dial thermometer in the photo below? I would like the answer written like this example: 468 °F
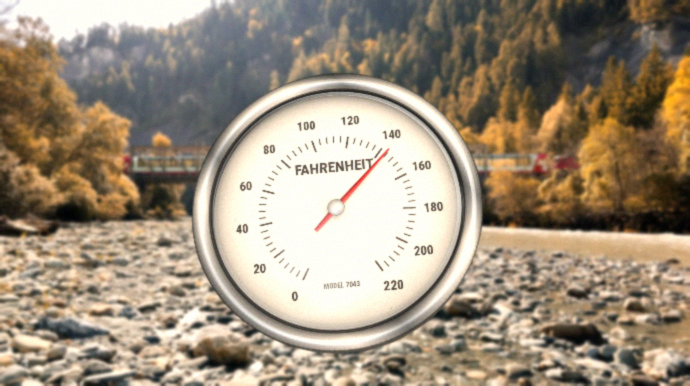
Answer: 144 °F
